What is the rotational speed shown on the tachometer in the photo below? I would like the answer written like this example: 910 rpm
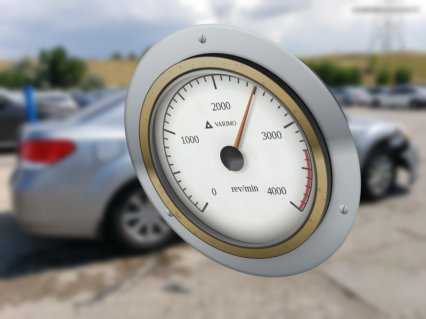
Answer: 2500 rpm
